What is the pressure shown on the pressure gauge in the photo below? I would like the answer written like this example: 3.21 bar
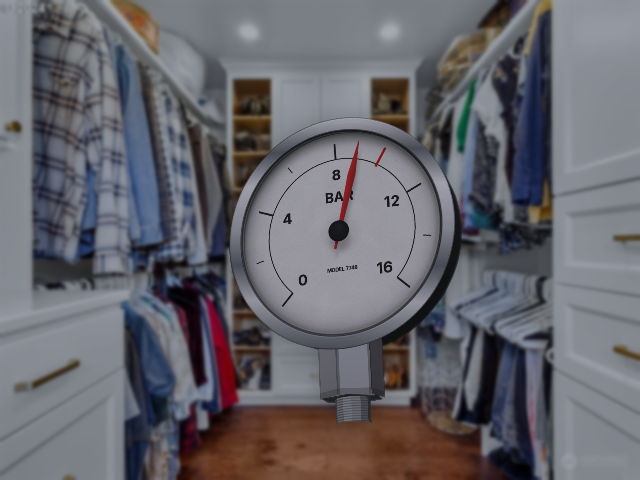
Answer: 9 bar
